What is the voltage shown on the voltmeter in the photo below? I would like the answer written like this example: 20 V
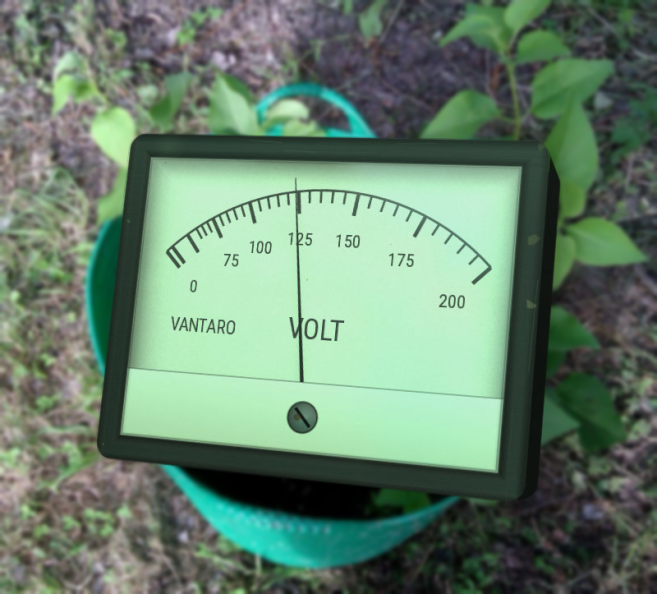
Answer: 125 V
